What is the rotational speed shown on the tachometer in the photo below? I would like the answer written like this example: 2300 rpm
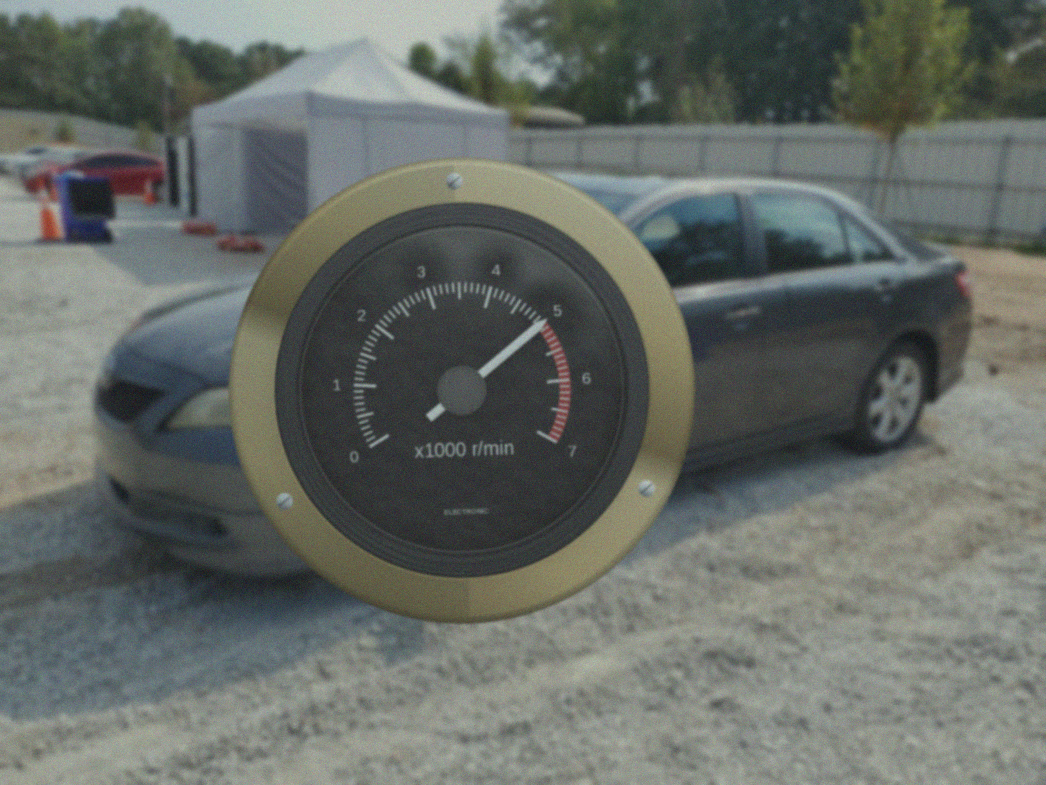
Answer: 5000 rpm
